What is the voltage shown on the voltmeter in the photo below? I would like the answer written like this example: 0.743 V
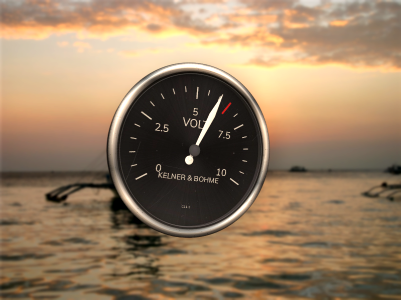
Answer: 6 V
